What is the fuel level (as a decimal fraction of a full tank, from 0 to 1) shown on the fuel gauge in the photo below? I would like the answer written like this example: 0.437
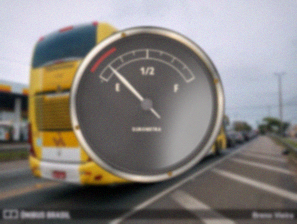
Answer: 0.125
